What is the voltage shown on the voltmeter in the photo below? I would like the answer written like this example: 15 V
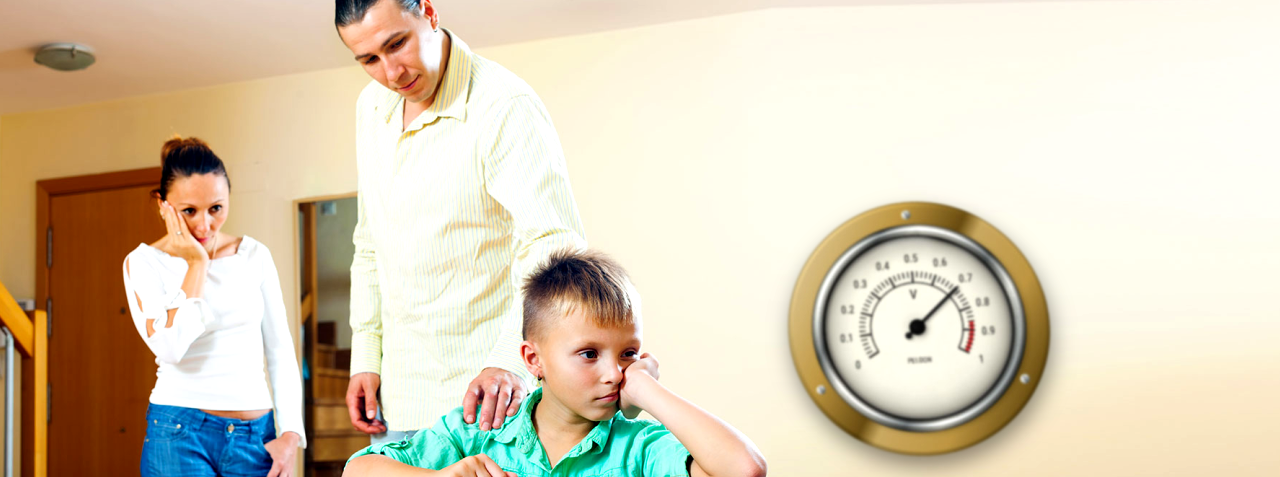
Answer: 0.7 V
